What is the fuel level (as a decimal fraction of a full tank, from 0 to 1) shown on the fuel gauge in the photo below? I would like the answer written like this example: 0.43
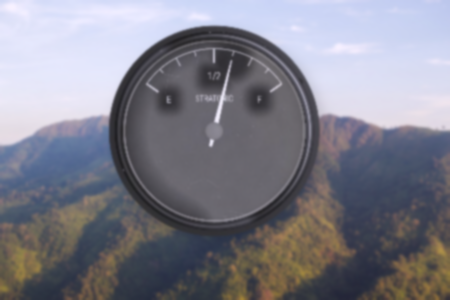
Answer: 0.625
